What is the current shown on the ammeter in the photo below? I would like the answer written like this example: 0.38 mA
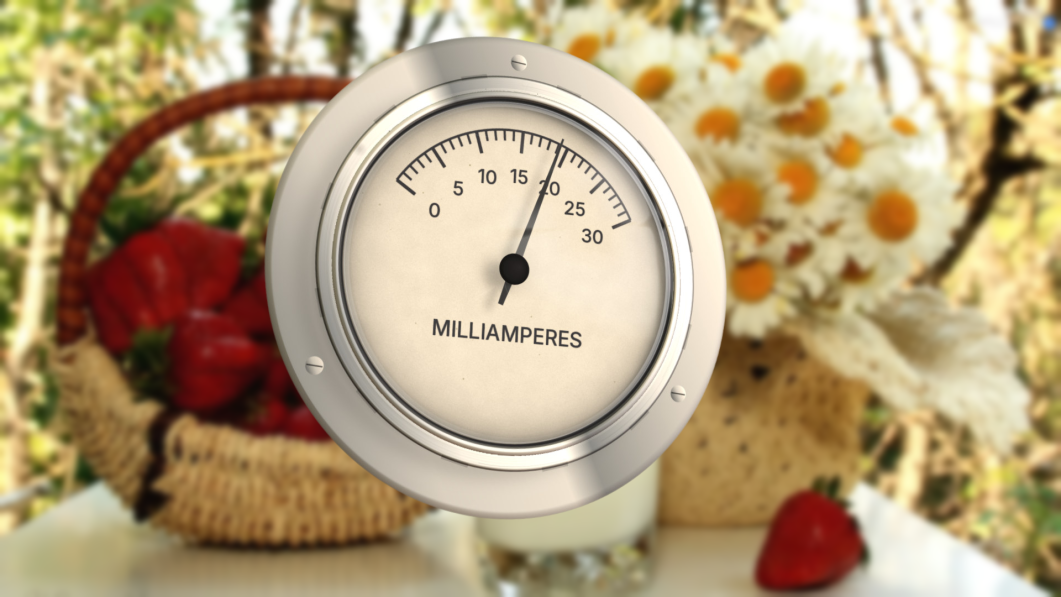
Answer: 19 mA
